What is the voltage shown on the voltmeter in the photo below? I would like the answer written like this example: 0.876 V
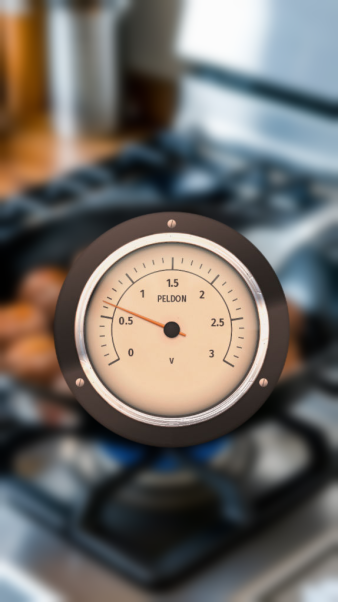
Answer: 0.65 V
